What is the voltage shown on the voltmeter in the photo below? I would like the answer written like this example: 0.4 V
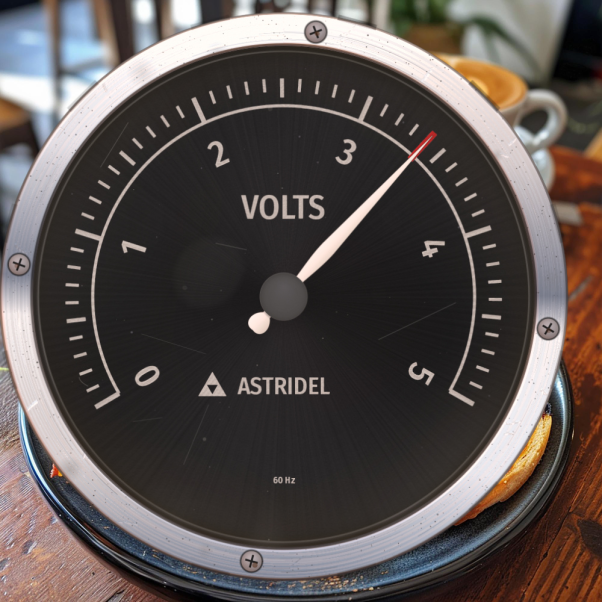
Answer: 3.4 V
